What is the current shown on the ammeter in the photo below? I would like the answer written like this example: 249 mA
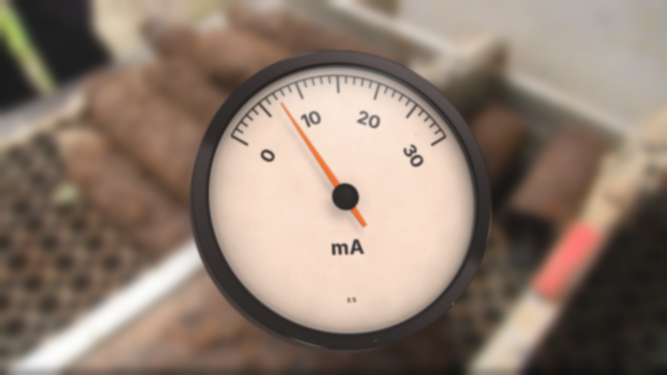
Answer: 7 mA
